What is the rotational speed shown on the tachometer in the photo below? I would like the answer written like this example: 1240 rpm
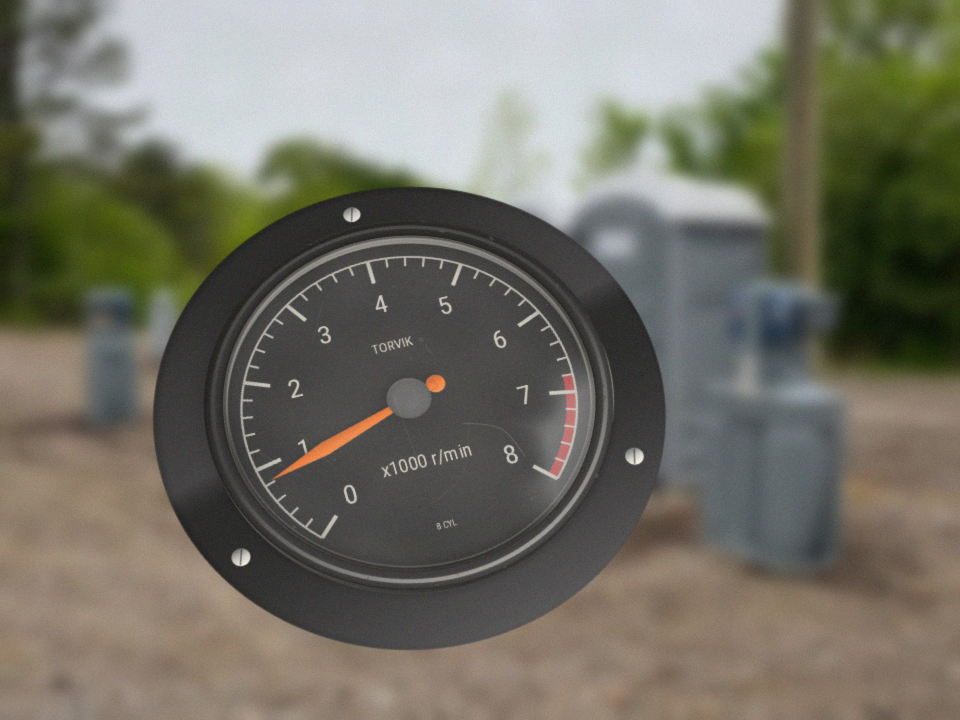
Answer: 800 rpm
